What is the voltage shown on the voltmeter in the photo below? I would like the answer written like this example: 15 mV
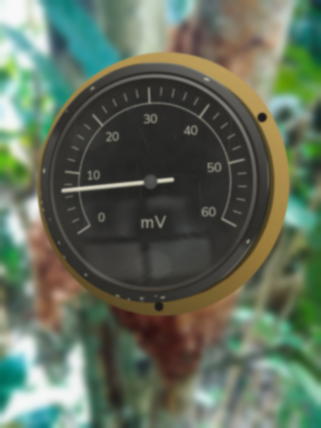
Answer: 7 mV
